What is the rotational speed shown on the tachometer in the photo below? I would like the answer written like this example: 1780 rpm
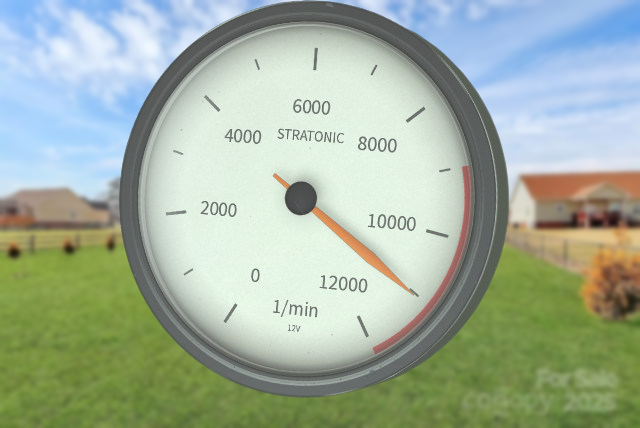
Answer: 11000 rpm
